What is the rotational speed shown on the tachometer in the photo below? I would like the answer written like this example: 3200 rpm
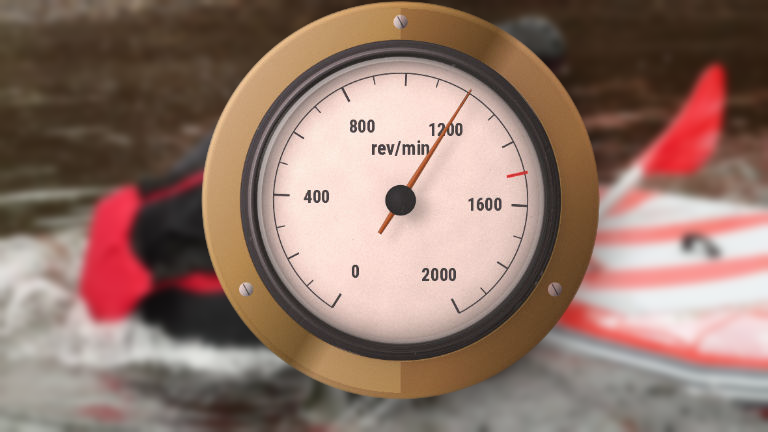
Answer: 1200 rpm
